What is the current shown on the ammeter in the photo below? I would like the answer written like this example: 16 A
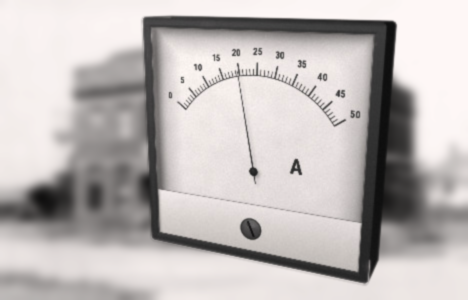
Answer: 20 A
